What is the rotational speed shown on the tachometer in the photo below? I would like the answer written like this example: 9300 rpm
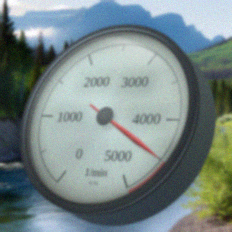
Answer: 4500 rpm
